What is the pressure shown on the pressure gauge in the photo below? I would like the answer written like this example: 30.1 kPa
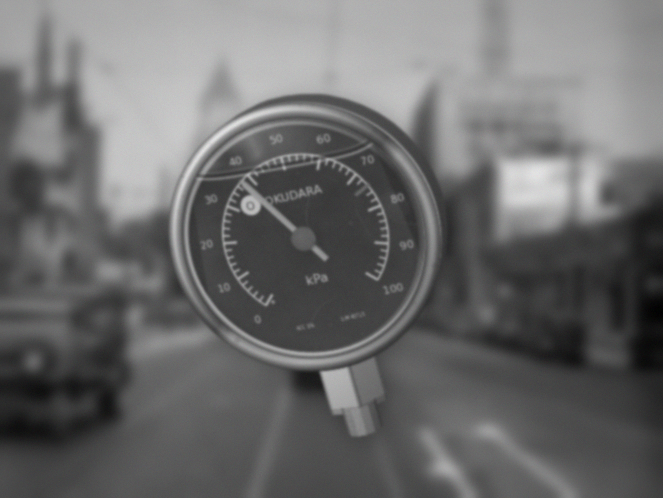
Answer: 38 kPa
